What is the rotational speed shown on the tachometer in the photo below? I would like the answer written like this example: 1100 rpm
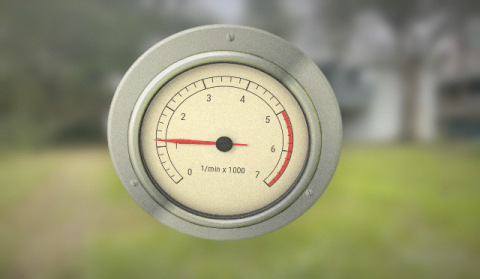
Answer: 1200 rpm
